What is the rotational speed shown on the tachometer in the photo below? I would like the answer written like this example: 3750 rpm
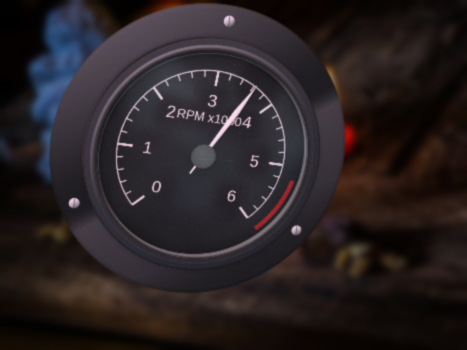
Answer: 3600 rpm
